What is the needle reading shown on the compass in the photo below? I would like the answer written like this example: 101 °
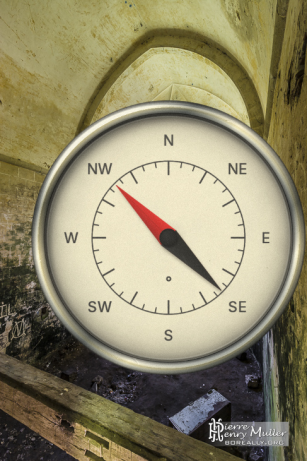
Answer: 315 °
